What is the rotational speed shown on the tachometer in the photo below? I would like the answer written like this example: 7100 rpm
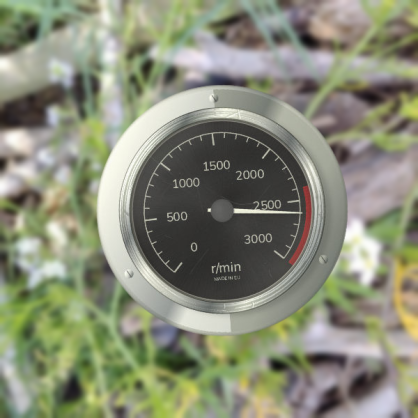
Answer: 2600 rpm
